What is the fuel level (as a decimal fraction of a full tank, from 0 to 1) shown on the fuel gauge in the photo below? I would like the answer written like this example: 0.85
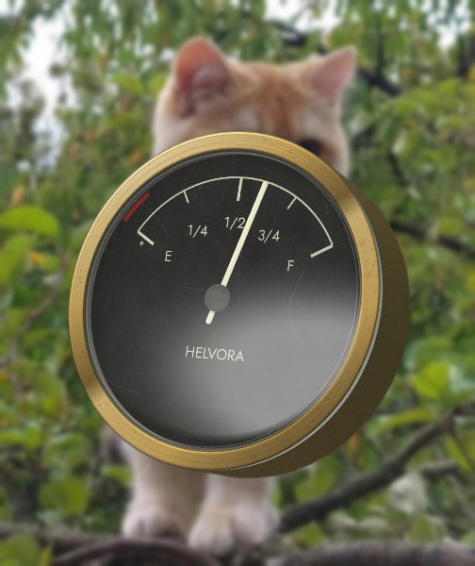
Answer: 0.625
